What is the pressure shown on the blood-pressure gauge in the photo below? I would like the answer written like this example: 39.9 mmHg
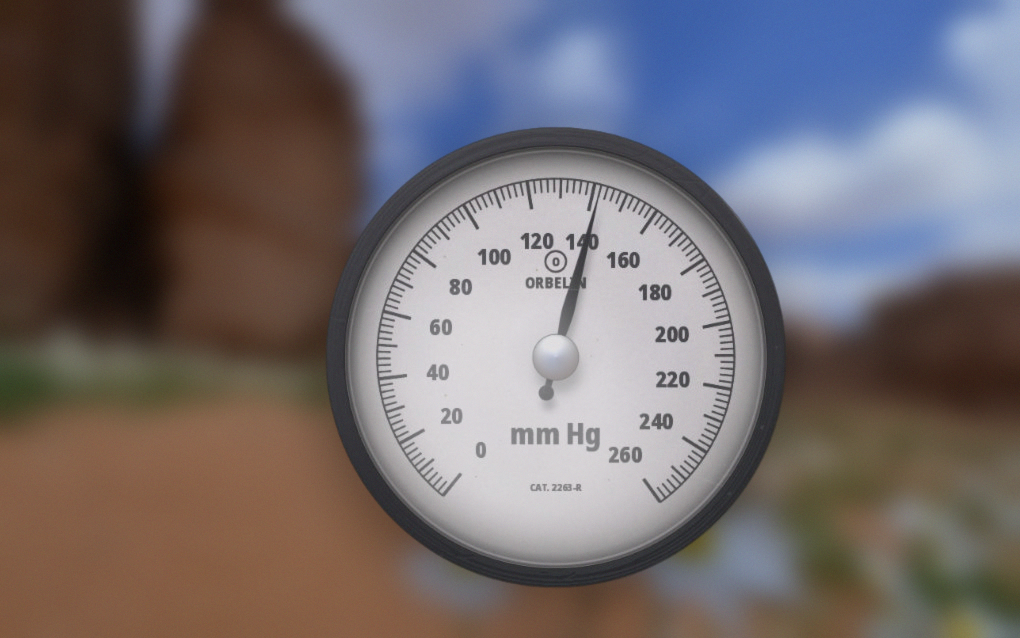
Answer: 142 mmHg
